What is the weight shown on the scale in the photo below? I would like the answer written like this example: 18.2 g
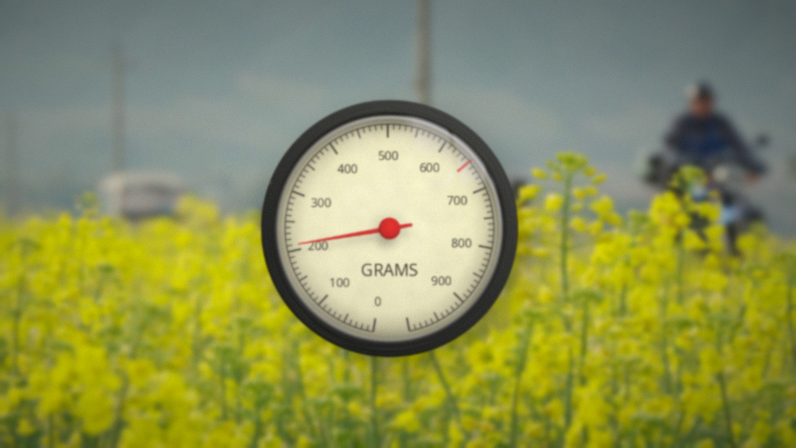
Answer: 210 g
